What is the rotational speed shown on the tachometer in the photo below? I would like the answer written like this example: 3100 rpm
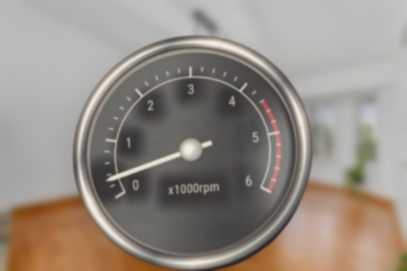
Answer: 300 rpm
